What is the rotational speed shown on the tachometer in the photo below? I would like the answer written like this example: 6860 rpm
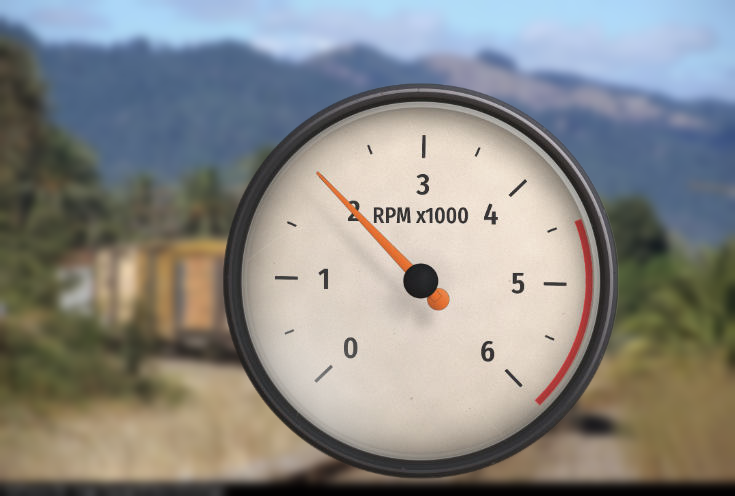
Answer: 2000 rpm
